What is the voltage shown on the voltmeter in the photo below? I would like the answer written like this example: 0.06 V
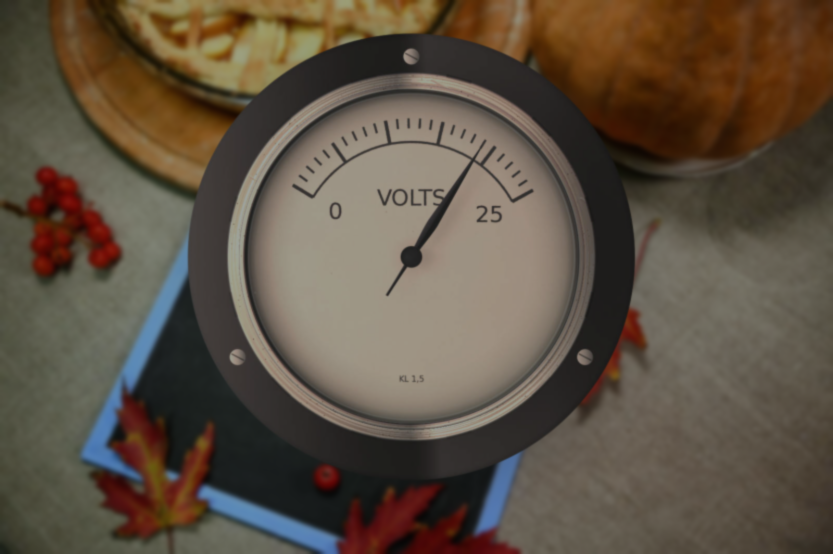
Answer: 19 V
